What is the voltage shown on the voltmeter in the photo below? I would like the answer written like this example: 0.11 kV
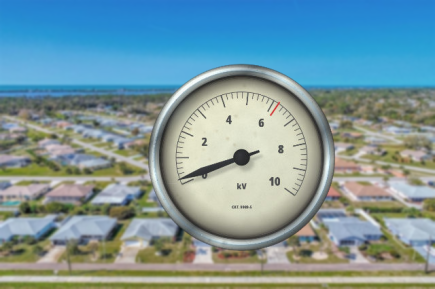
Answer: 0.2 kV
